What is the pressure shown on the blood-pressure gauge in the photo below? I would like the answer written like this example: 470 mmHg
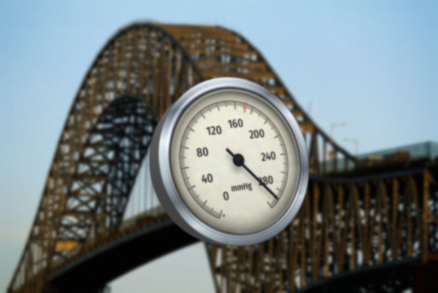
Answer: 290 mmHg
